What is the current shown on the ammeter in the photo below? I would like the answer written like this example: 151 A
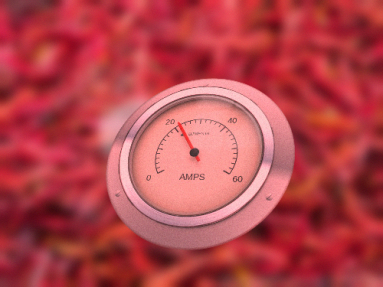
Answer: 22 A
